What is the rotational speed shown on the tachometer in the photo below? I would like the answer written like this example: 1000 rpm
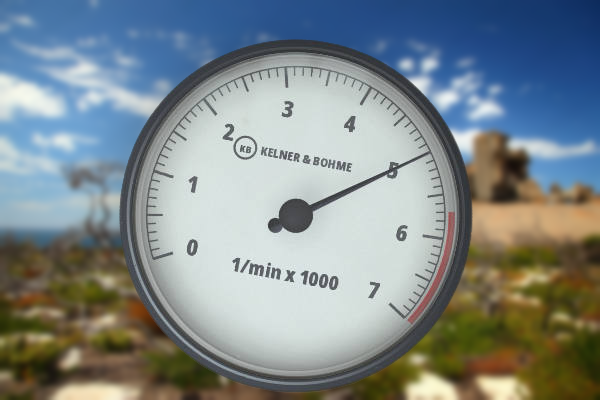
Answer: 5000 rpm
